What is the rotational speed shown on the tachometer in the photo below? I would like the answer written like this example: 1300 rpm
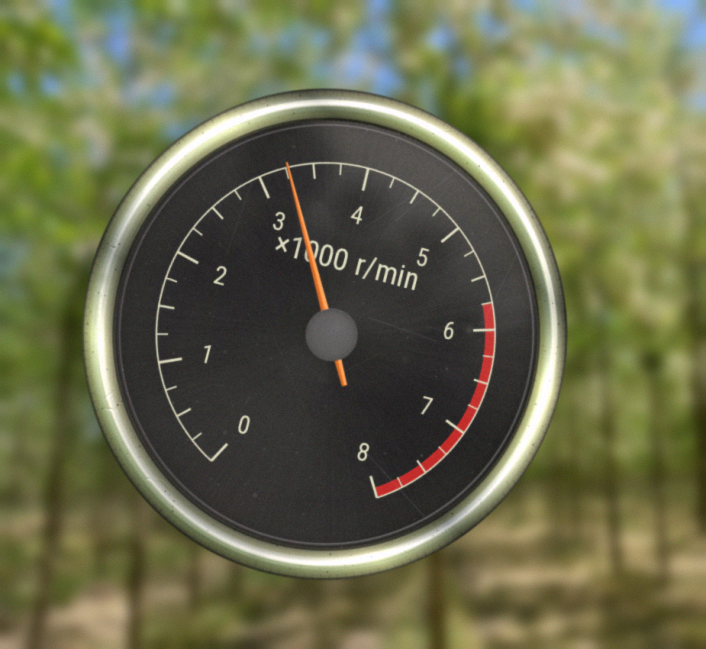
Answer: 3250 rpm
